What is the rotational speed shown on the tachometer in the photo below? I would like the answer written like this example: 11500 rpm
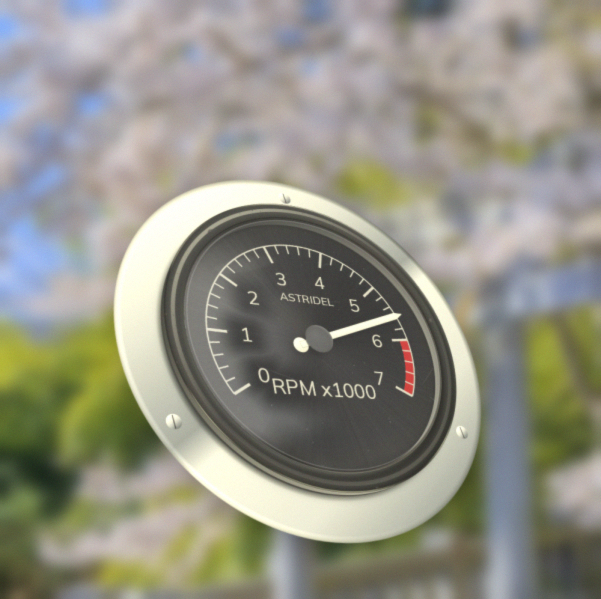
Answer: 5600 rpm
